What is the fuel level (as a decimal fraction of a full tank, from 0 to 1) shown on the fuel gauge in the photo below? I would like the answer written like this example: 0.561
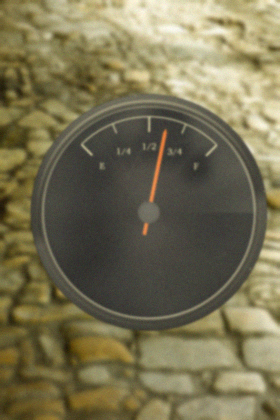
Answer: 0.625
